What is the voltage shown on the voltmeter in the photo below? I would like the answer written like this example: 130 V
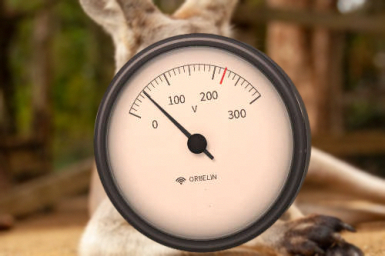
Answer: 50 V
